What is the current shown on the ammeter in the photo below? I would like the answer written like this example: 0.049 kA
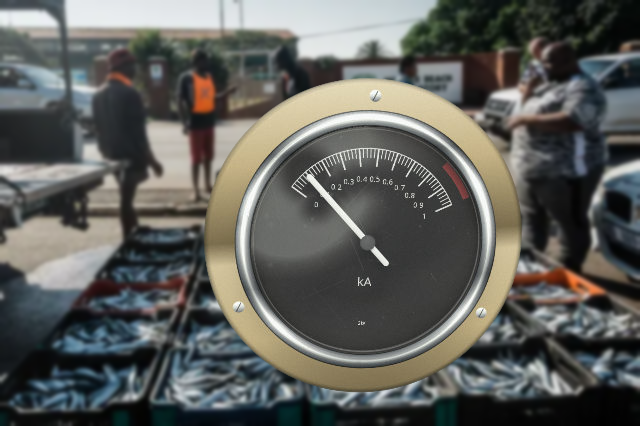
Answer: 0.1 kA
